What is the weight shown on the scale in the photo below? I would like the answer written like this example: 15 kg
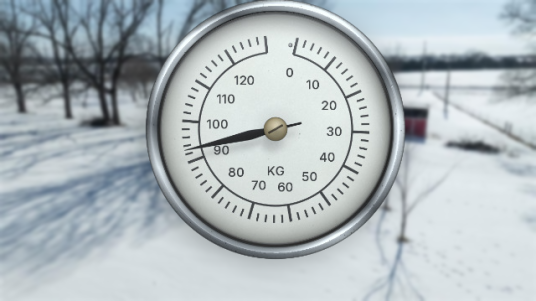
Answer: 93 kg
